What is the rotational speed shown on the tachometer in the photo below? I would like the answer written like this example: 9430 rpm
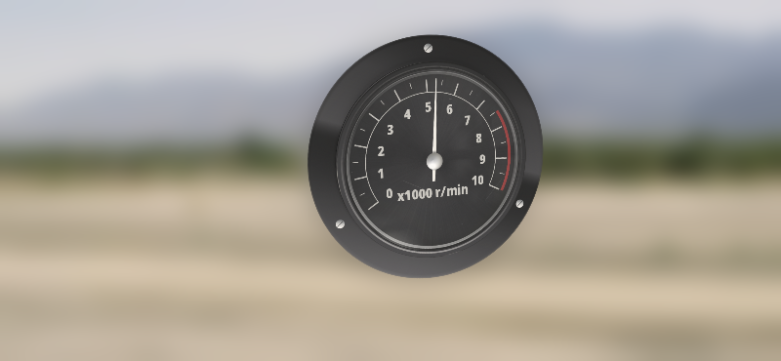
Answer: 5250 rpm
